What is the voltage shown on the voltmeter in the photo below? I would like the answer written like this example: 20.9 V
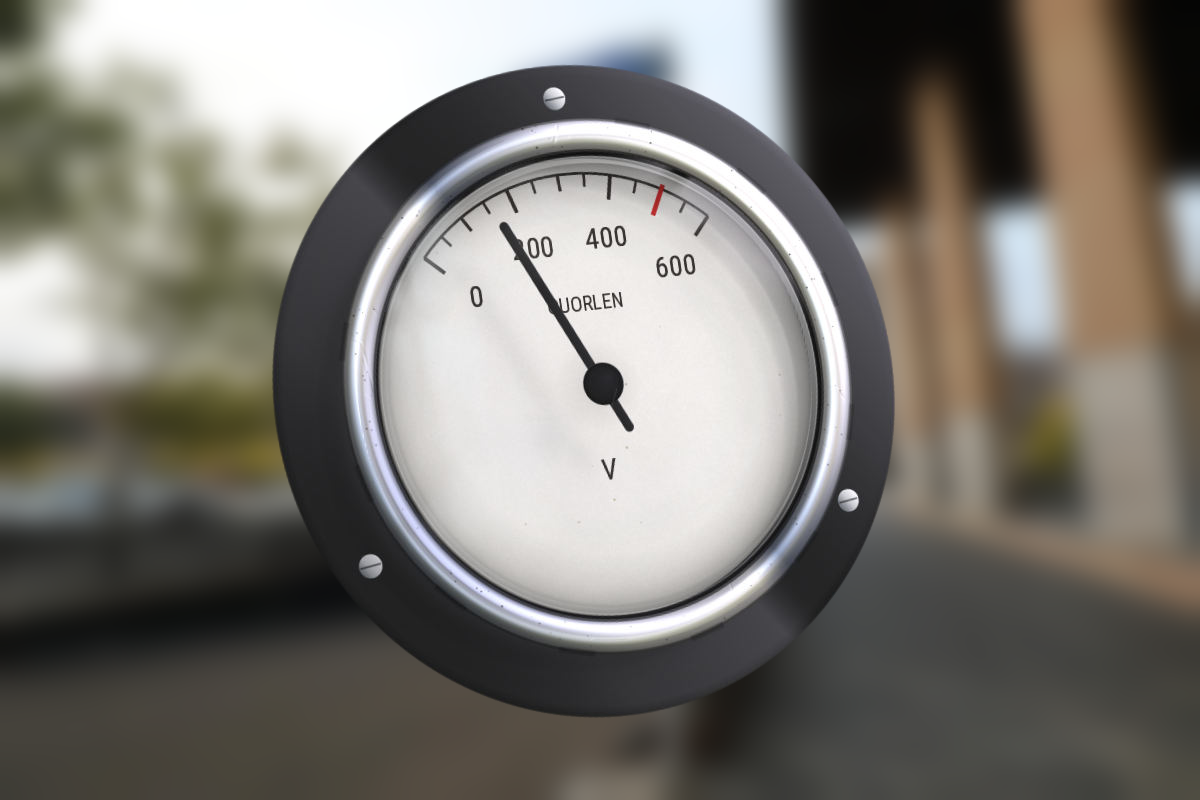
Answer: 150 V
